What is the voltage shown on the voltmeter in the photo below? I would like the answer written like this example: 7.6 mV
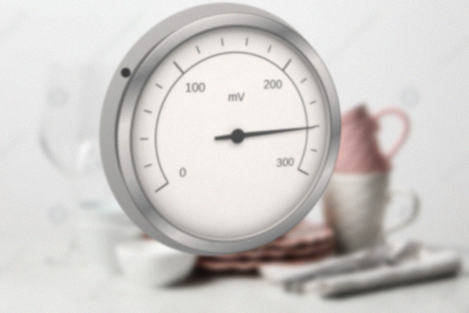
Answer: 260 mV
